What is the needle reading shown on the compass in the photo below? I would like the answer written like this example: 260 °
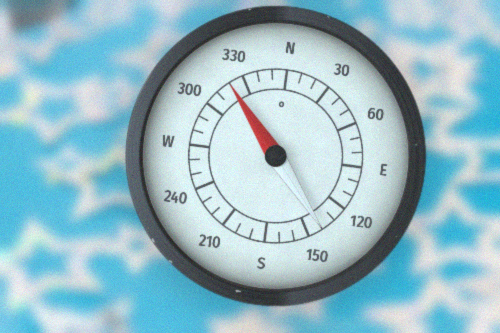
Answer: 320 °
